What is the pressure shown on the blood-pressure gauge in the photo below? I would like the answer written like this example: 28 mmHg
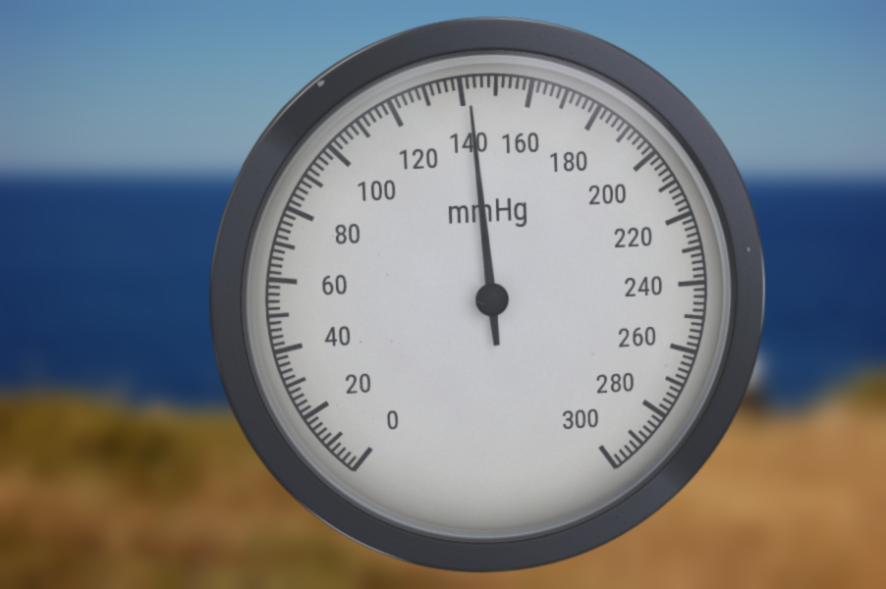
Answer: 142 mmHg
